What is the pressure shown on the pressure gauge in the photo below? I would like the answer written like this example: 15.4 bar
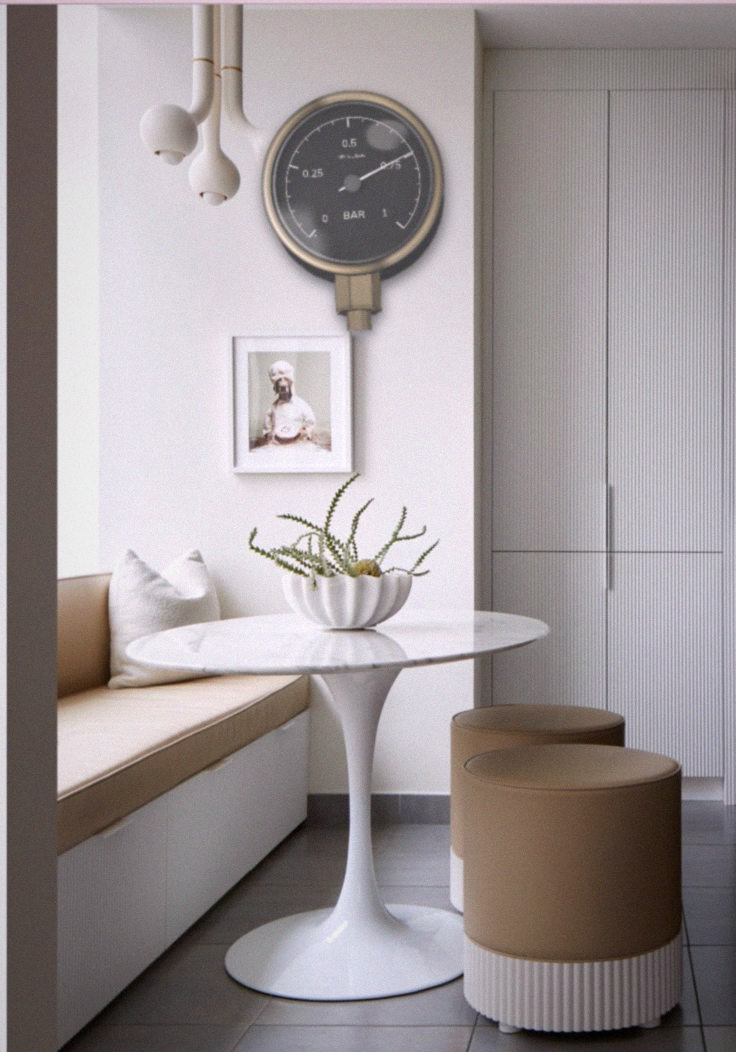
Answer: 0.75 bar
